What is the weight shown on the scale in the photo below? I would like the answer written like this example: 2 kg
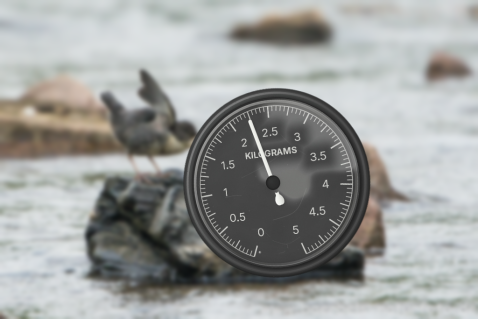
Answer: 2.25 kg
